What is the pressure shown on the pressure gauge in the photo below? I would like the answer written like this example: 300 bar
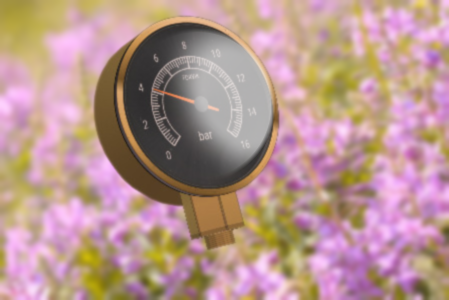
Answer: 4 bar
